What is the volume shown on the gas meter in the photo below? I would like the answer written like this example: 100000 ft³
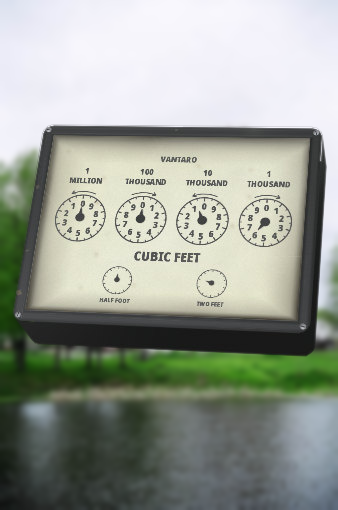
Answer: 600 ft³
